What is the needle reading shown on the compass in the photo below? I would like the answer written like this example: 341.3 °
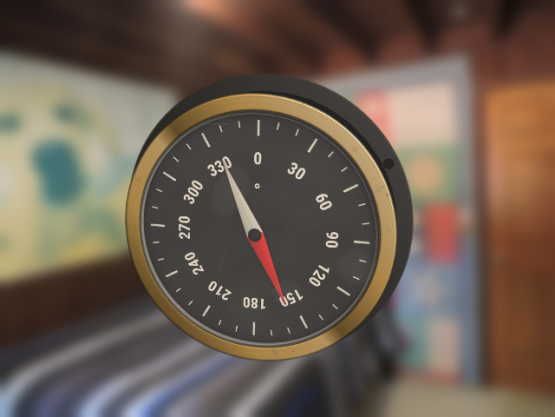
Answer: 155 °
